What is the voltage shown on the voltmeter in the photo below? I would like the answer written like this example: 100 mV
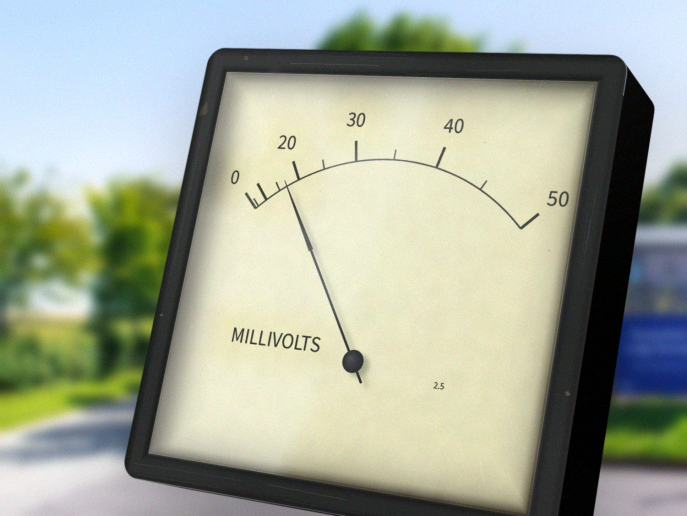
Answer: 17.5 mV
